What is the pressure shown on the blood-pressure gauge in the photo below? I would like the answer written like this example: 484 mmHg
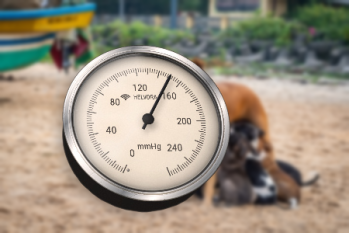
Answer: 150 mmHg
